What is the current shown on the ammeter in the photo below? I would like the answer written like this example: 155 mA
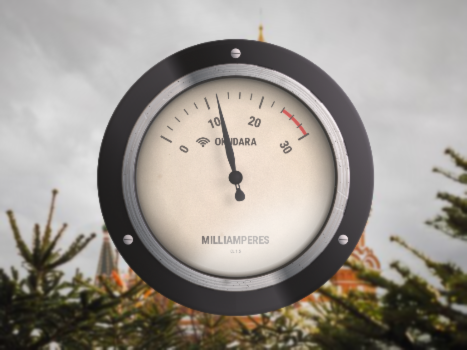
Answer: 12 mA
